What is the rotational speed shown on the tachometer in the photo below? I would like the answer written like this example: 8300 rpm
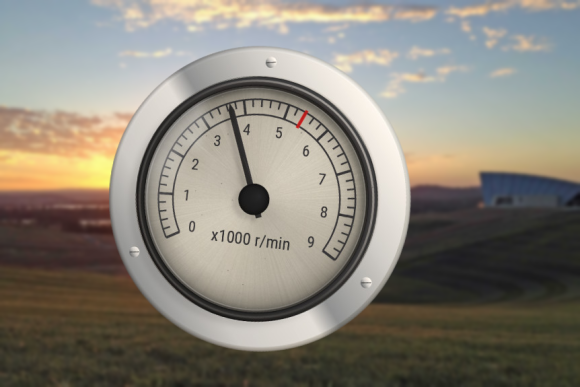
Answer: 3700 rpm
